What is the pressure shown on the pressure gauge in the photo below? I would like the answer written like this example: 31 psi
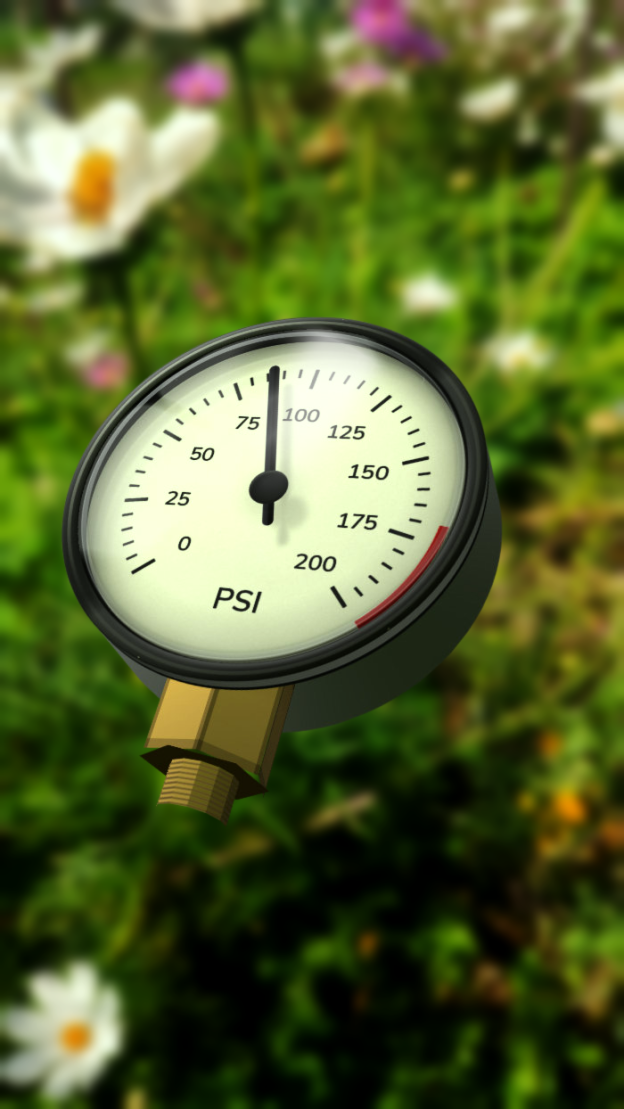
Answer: 87.5 psi
